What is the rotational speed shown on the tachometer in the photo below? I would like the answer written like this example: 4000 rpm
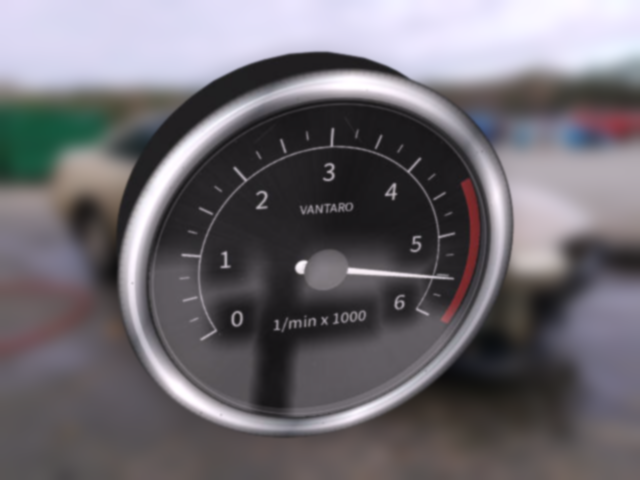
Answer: 5500 rpm
